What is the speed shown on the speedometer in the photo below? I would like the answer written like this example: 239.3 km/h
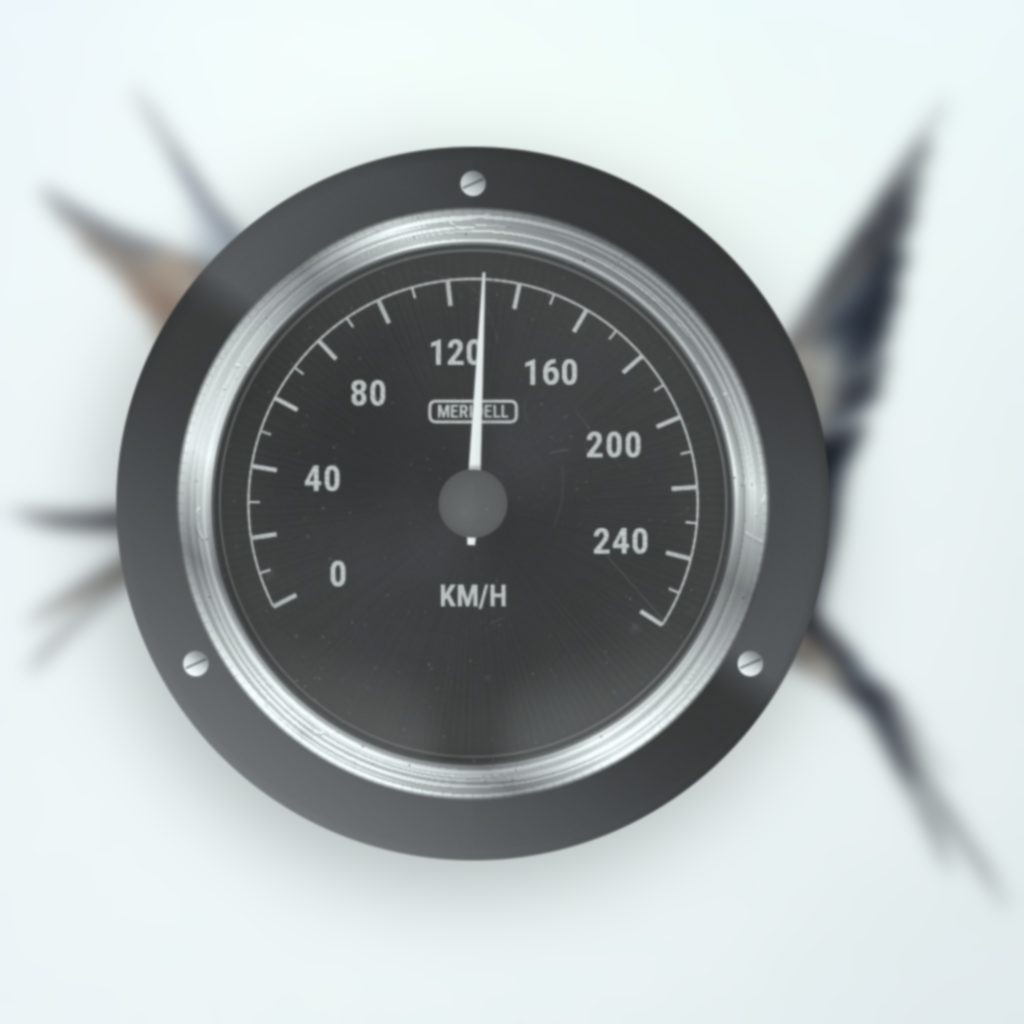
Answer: 130 km/h
